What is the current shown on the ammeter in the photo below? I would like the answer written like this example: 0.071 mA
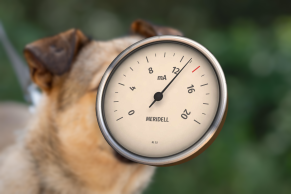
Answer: 13 mA
